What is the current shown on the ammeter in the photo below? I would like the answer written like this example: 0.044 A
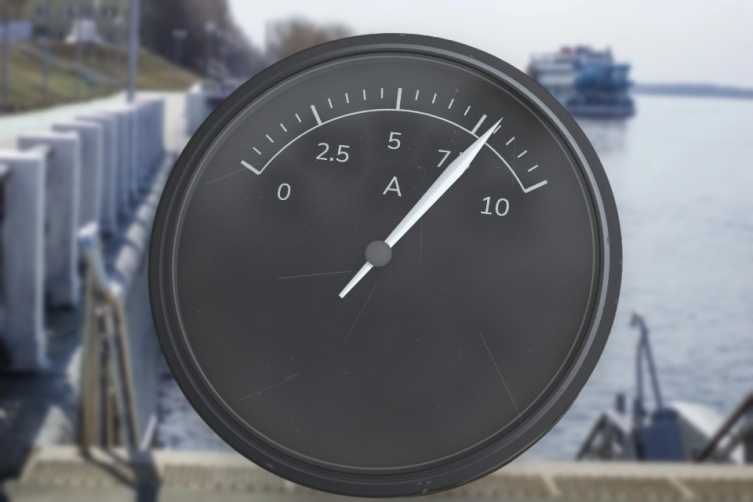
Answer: 8 A
